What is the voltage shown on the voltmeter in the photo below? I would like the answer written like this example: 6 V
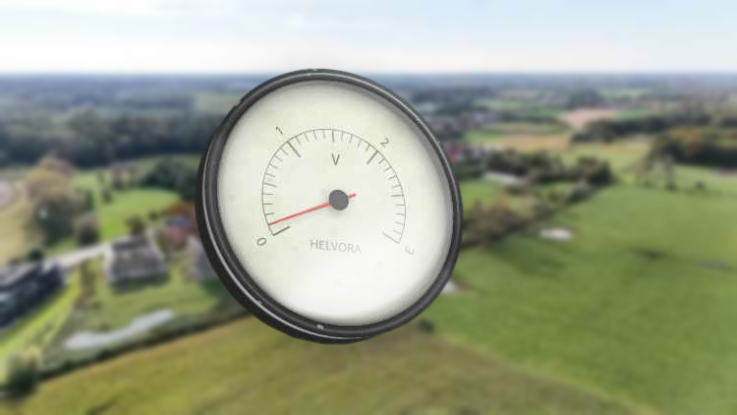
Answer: 0.1 V
